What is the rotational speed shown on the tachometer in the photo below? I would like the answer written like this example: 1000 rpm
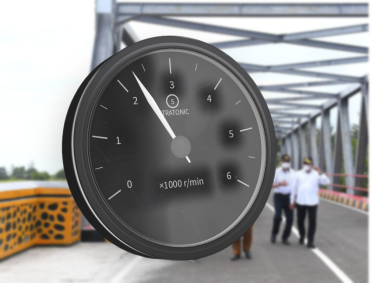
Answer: 2250 rpm
